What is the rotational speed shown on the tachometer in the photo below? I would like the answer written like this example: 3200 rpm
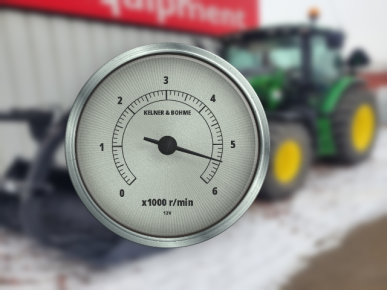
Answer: 5400 rpm
